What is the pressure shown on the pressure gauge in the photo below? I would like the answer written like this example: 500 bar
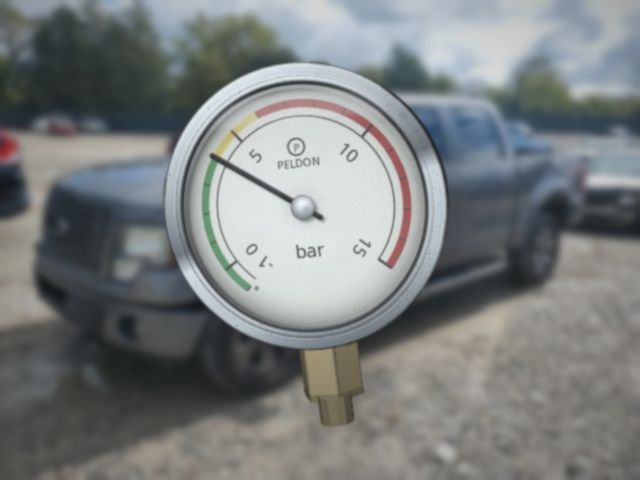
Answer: 4 bar
